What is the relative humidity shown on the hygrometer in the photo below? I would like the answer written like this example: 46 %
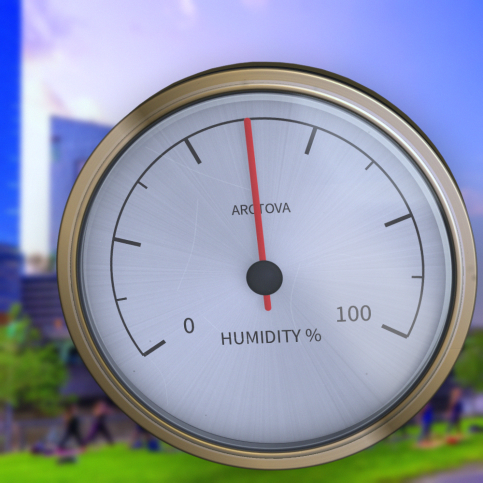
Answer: 50 %
